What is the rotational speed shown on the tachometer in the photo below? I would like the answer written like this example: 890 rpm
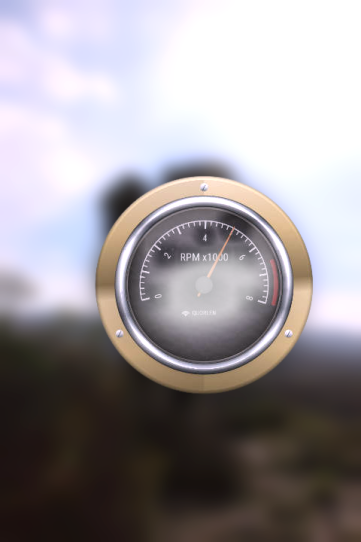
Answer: 5000 rpm
